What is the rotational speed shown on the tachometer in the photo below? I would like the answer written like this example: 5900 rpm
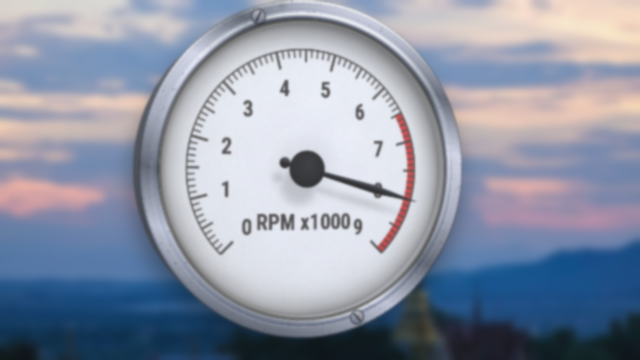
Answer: 8000 rpm
